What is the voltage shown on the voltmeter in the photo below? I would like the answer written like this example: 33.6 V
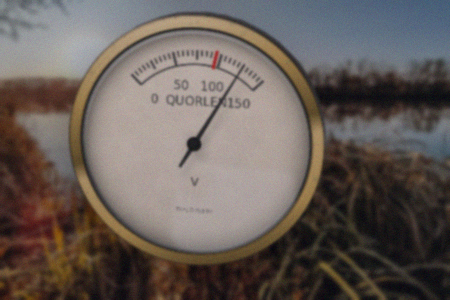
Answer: 125 V
